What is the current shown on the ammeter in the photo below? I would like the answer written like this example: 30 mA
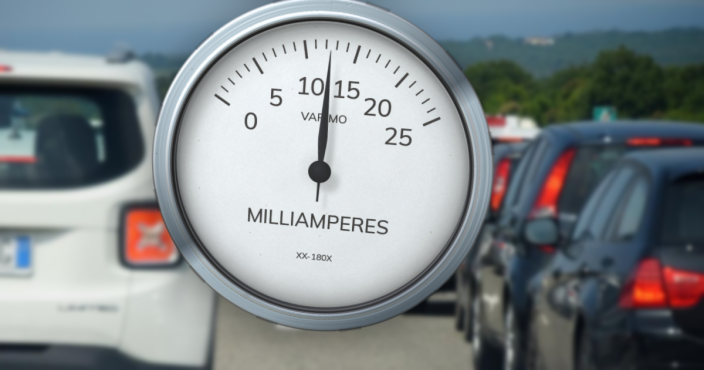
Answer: 12.5 mA
